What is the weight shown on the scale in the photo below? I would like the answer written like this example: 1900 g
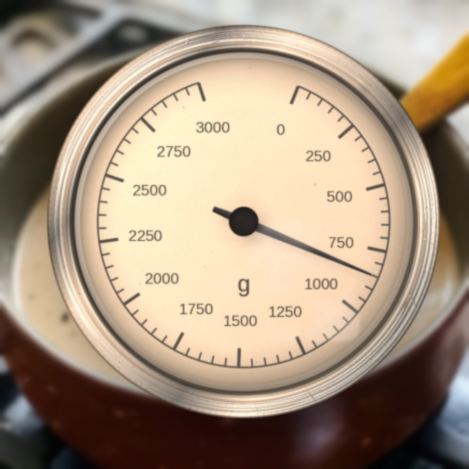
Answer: 850 g
